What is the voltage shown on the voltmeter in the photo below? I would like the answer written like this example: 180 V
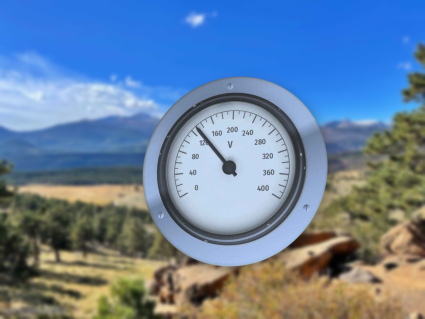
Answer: 130 V
